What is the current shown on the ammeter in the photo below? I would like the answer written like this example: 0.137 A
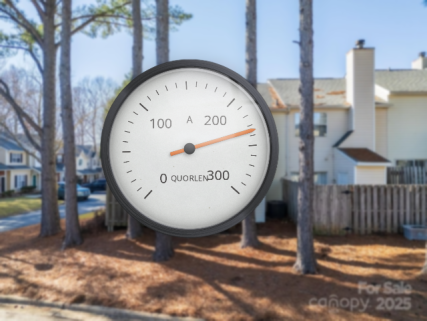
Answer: 235 A
